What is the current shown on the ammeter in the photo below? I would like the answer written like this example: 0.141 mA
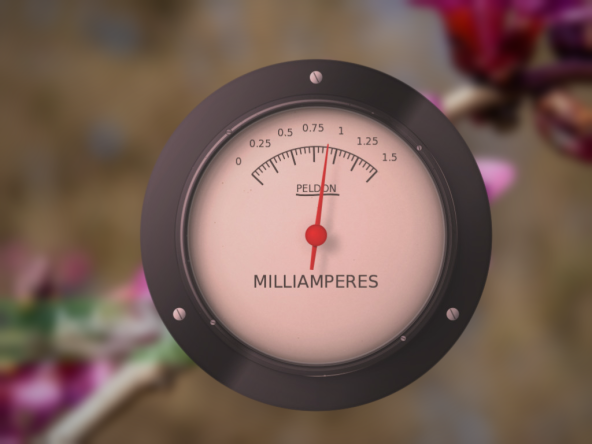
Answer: 0.9 mA
